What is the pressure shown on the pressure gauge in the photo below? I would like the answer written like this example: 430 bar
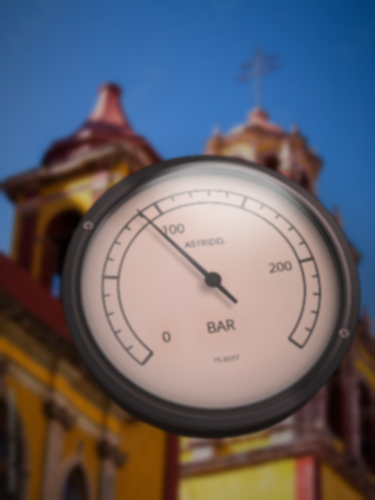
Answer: 90 bar
